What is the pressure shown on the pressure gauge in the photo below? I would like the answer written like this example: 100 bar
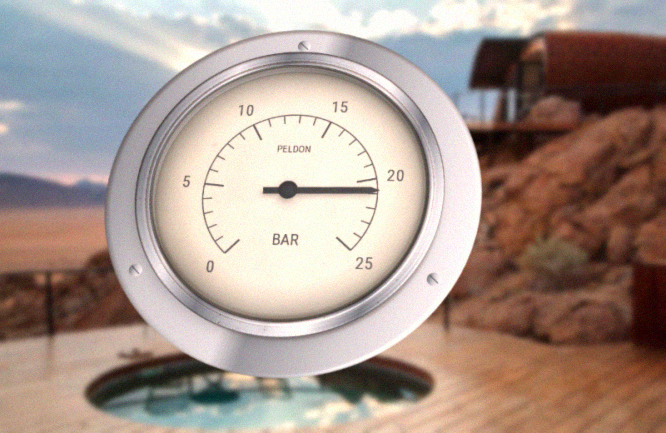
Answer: 21 bar
